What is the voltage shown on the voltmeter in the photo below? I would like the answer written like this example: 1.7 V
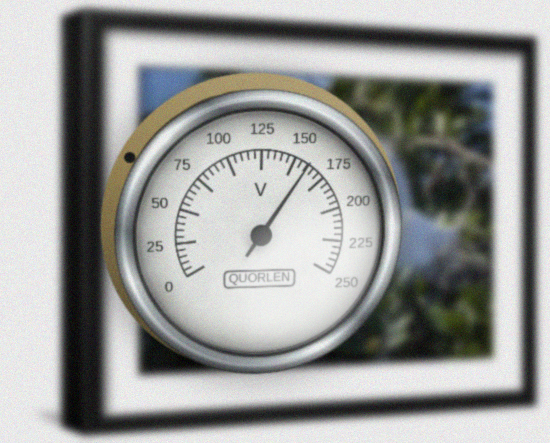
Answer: 160 V
